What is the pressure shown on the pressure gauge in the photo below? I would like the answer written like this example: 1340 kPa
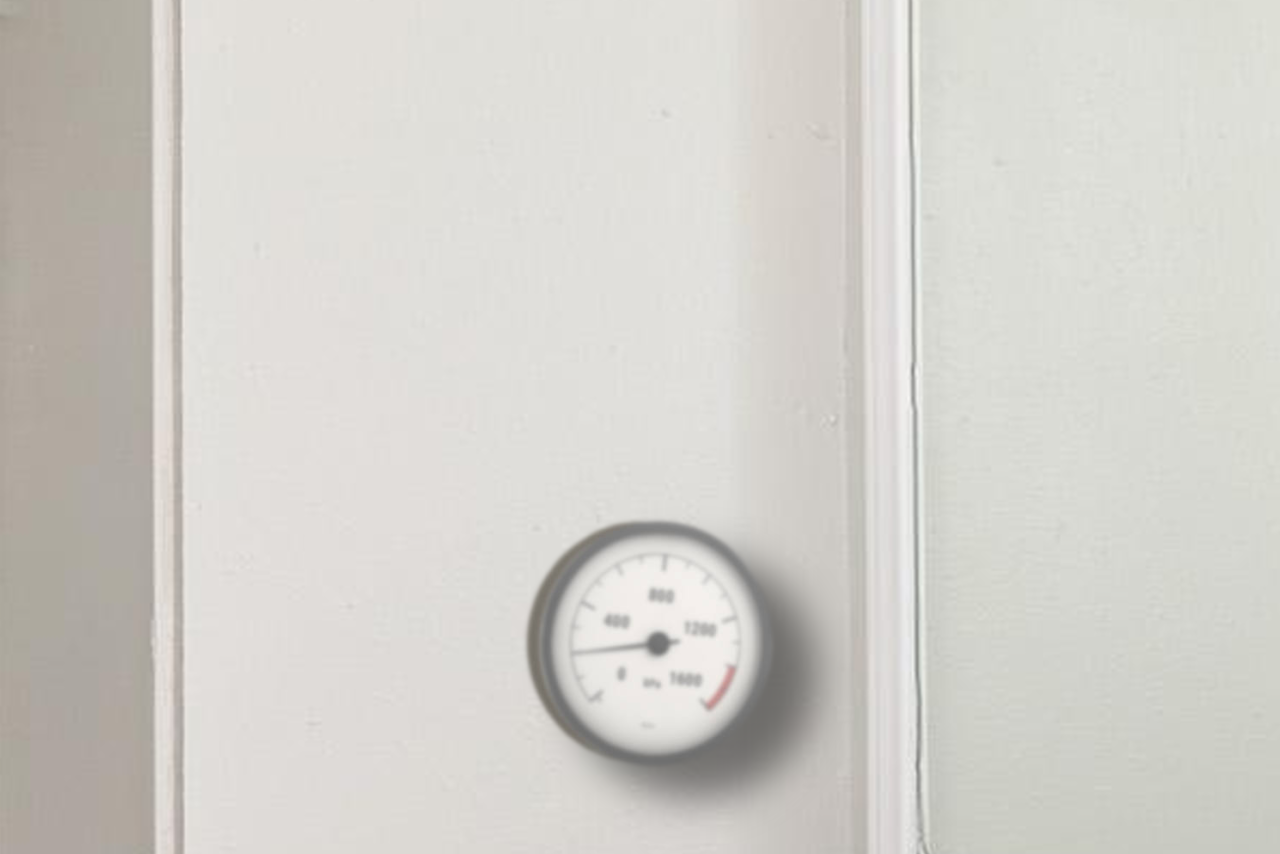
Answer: 200 kPa
